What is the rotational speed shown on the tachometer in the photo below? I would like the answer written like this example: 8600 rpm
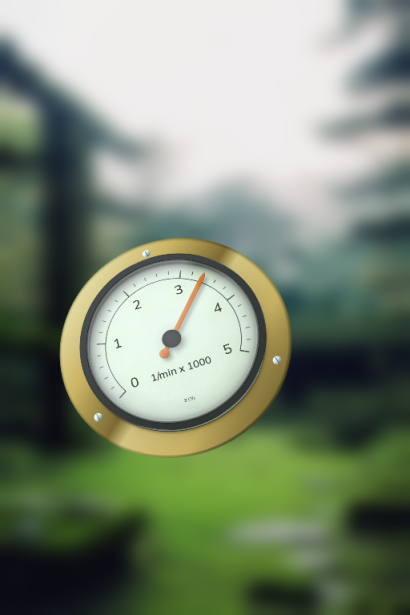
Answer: 3400 rpm
